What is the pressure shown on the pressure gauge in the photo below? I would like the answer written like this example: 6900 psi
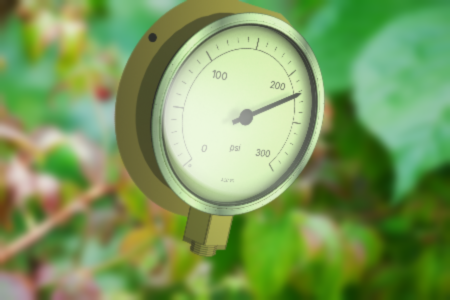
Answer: 220 psi
